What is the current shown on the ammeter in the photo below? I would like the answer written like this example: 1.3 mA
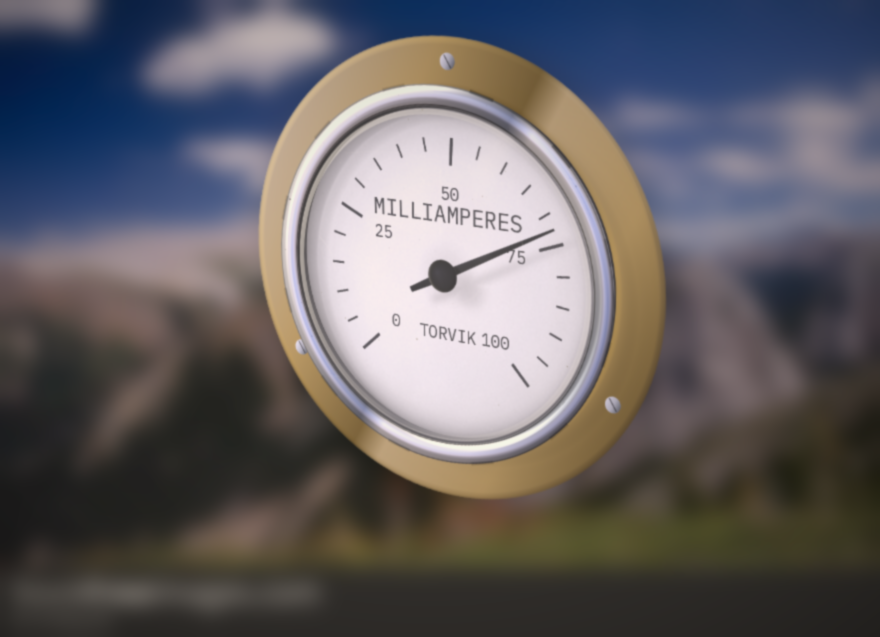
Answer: 72.5 mA
